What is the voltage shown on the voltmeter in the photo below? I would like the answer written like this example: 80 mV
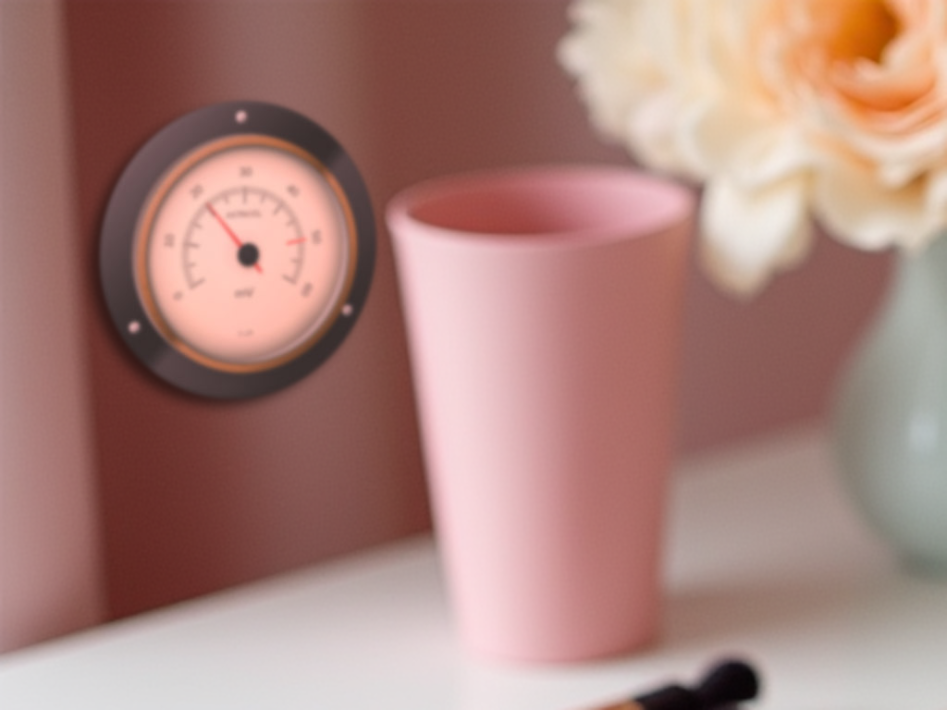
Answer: 20 mV
